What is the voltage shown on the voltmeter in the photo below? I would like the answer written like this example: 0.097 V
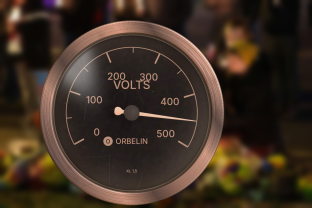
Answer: 450 V
